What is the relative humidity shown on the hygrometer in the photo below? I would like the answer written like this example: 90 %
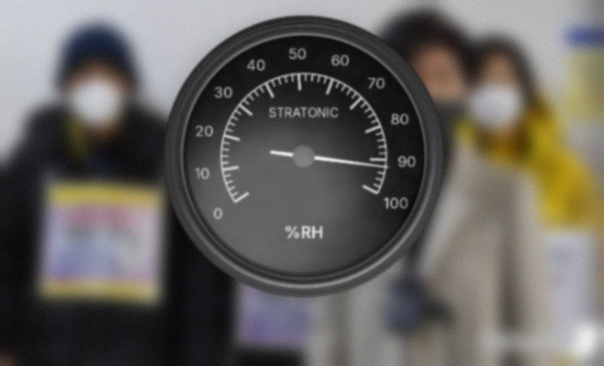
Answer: 92 %
